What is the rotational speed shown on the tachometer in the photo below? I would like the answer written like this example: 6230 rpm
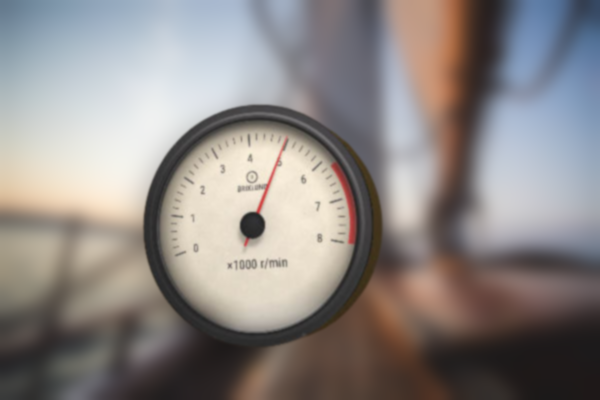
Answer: 5000 rpm
